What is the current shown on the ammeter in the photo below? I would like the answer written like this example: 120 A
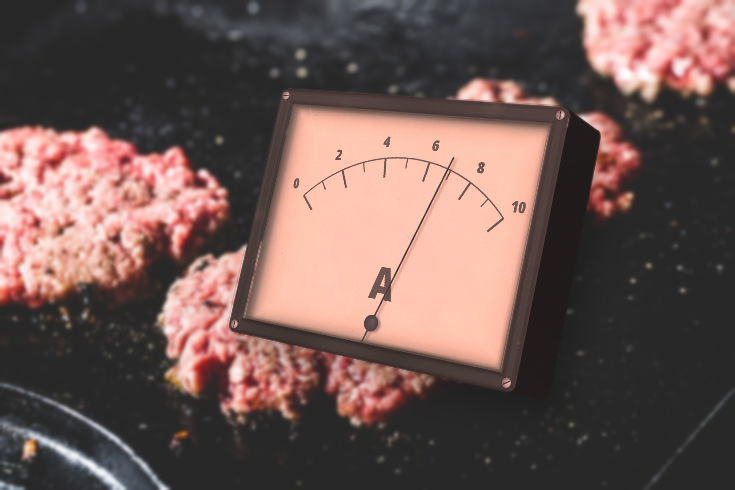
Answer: 7 A
